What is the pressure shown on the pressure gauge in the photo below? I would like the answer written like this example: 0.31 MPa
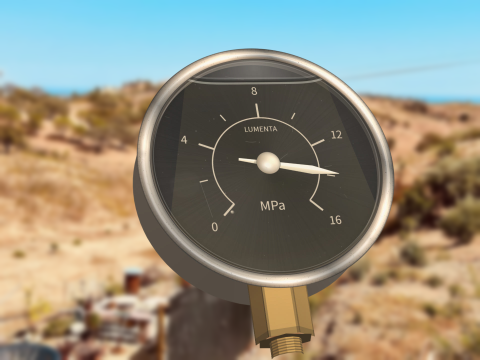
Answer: 14 MPa
